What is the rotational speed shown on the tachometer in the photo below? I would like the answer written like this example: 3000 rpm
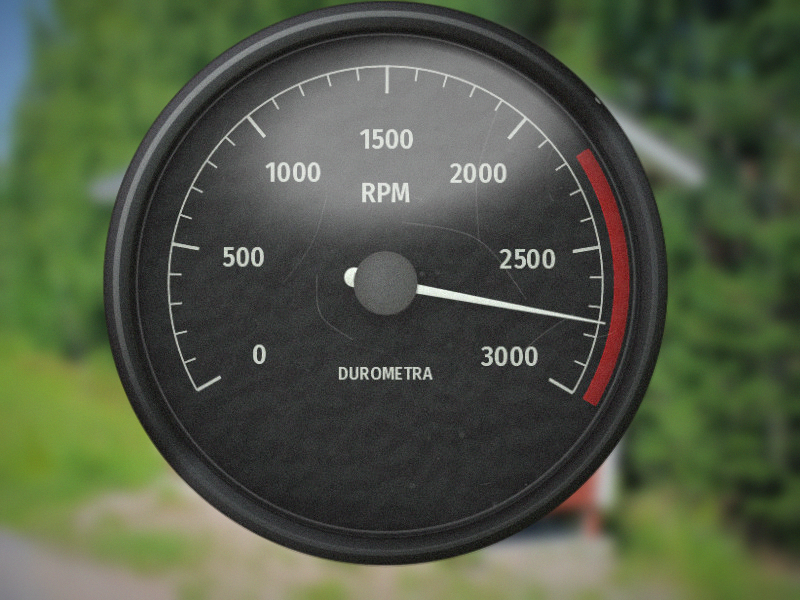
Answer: 2750 rpm
